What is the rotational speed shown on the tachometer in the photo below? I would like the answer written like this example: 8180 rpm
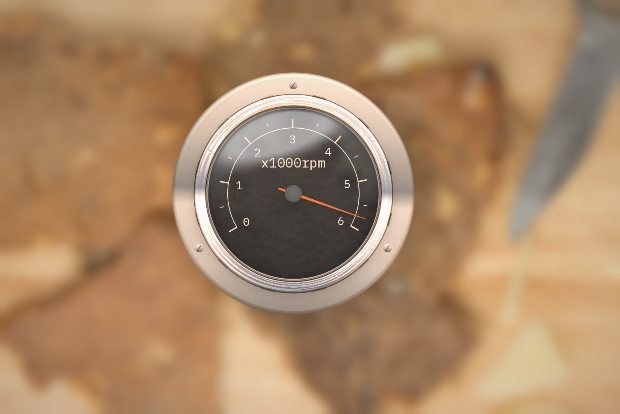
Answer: 5750 rpm
